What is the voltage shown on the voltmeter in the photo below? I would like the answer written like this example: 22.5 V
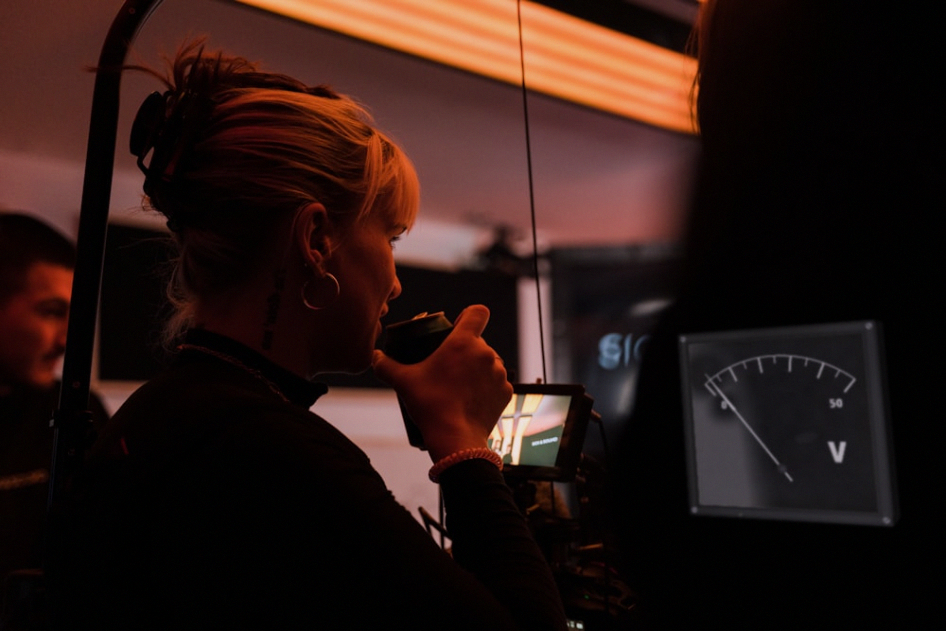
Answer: 2.5 V
